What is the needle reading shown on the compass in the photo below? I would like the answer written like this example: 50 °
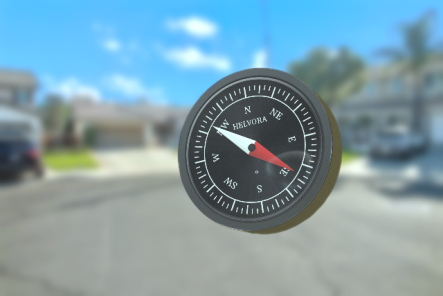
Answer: 130 °
